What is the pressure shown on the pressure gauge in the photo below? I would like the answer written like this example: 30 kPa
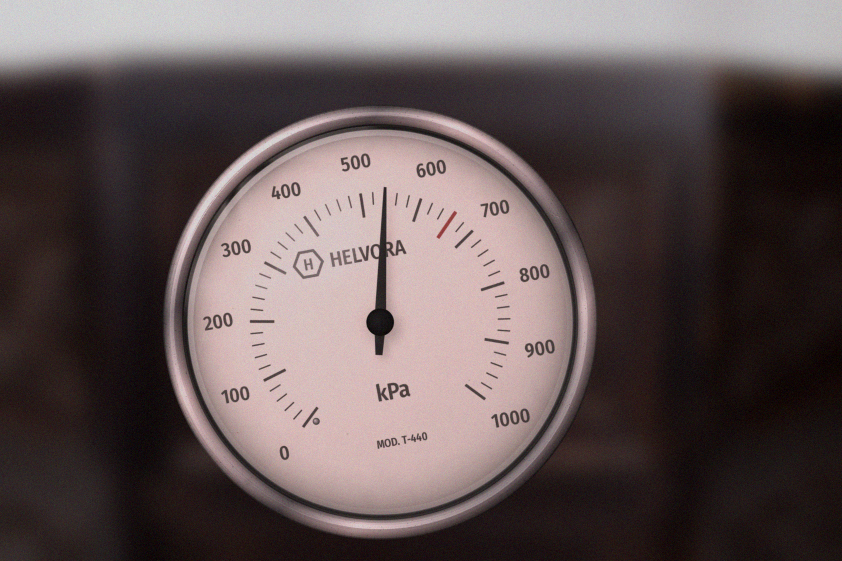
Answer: 540 kPa
